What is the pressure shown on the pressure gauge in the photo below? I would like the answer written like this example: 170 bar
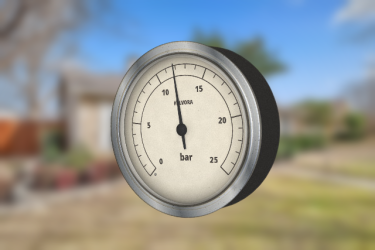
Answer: 12 bar
